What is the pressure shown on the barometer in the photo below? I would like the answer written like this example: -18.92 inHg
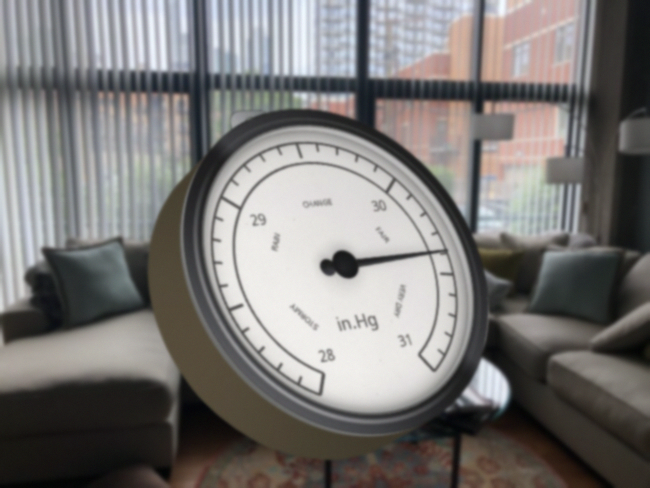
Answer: 30.4 inHg
